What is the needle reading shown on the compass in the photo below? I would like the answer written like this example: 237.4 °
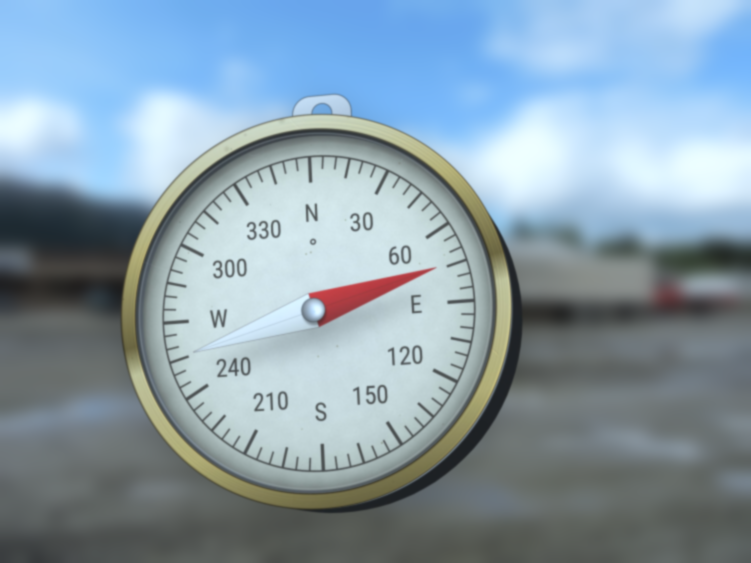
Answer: 75 °
